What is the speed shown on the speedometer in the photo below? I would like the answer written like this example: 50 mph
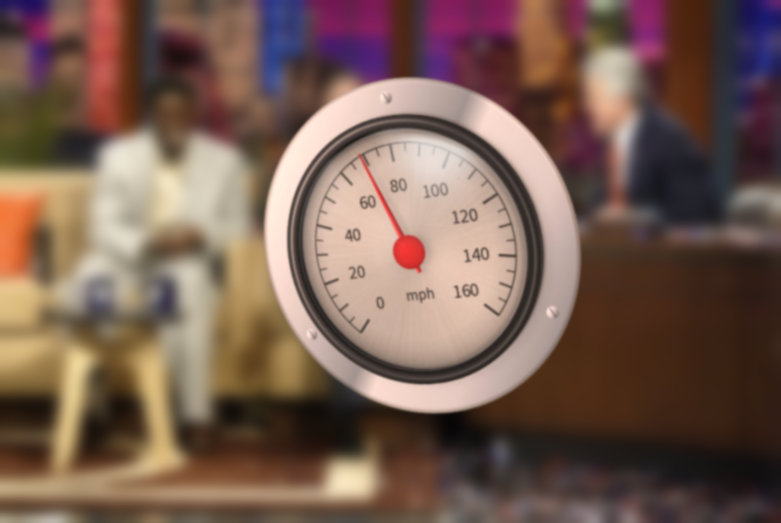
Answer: 70 mph
